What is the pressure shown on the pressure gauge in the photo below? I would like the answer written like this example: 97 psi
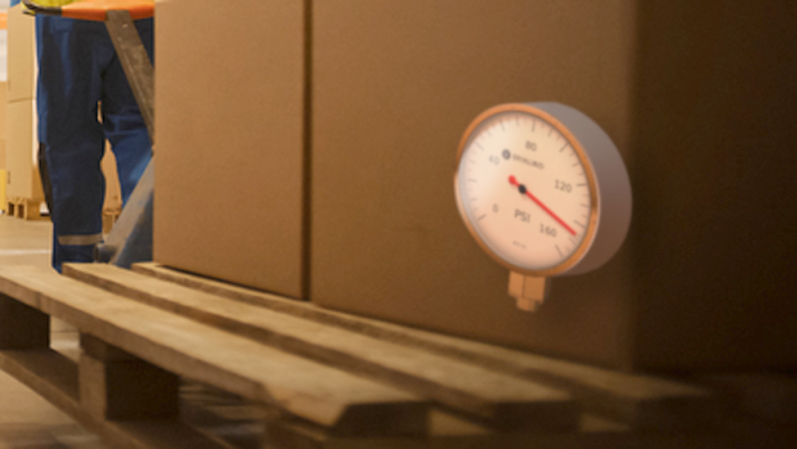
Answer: 145 psi
